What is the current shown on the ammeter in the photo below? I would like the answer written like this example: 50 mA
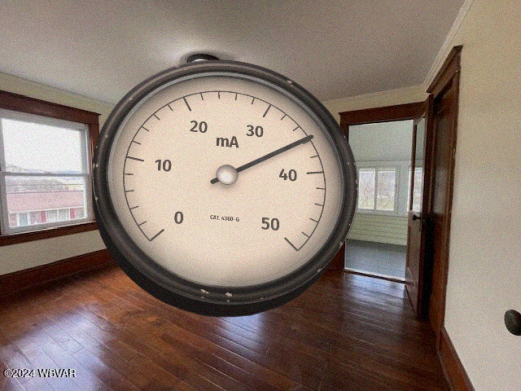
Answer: 36 mA
